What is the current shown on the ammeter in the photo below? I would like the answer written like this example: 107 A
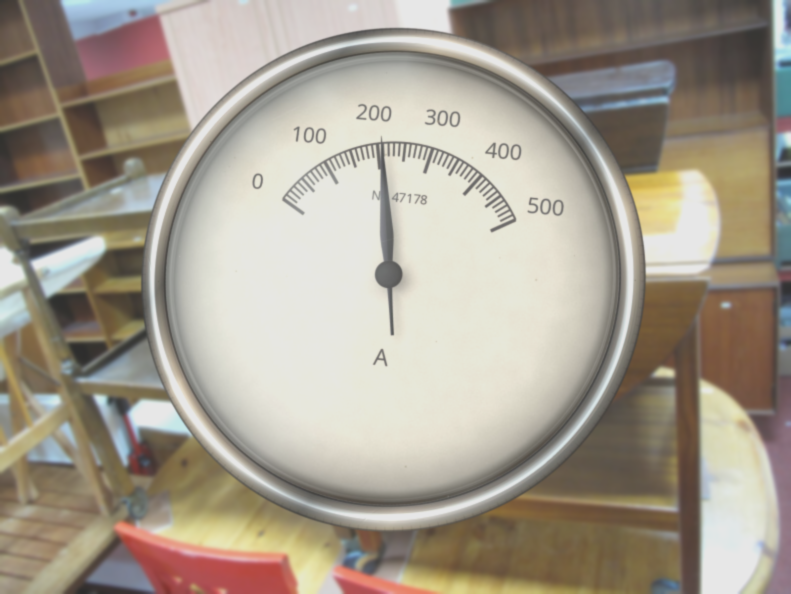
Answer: 210 A
